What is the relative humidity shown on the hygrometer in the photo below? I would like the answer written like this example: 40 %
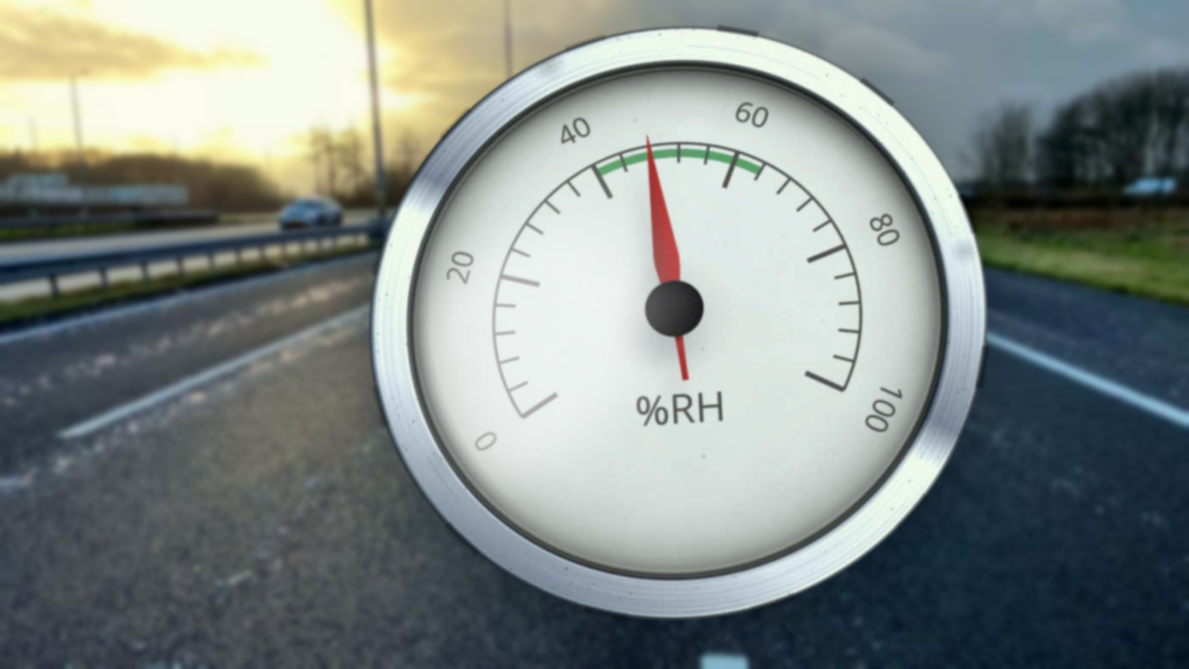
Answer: 48 %
